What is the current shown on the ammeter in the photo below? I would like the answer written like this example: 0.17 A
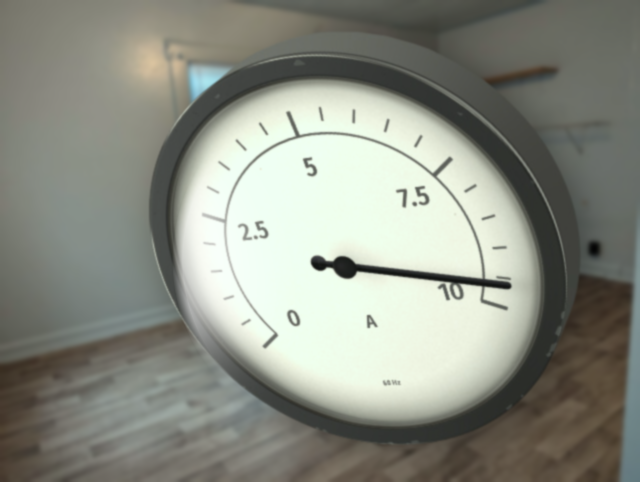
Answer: 9.5 A
